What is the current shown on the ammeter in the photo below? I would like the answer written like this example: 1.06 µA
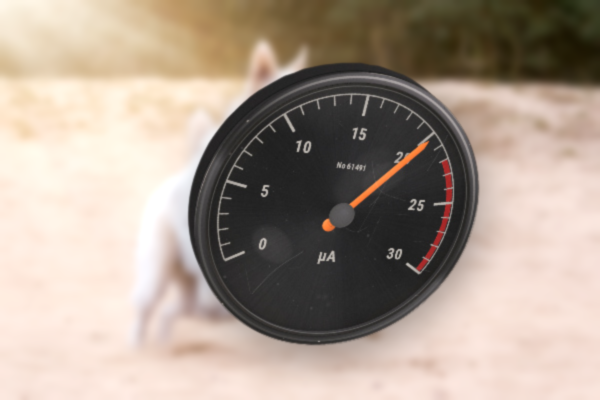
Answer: 20 µA
